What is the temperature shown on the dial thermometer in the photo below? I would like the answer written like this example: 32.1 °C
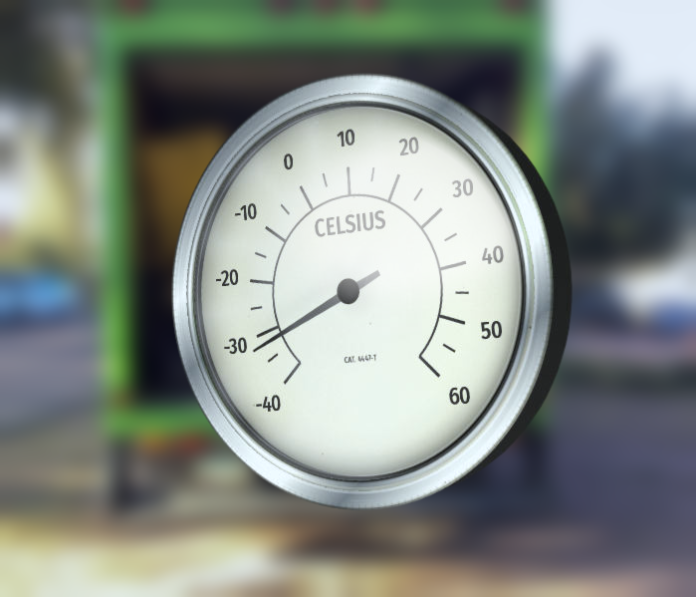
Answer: -32.5 °C
